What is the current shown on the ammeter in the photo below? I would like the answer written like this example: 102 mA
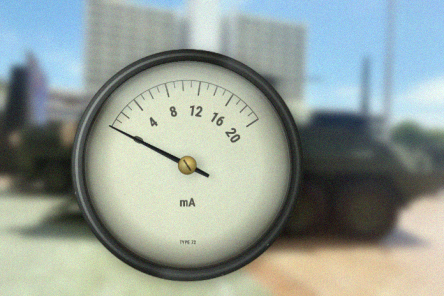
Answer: 0 mA
